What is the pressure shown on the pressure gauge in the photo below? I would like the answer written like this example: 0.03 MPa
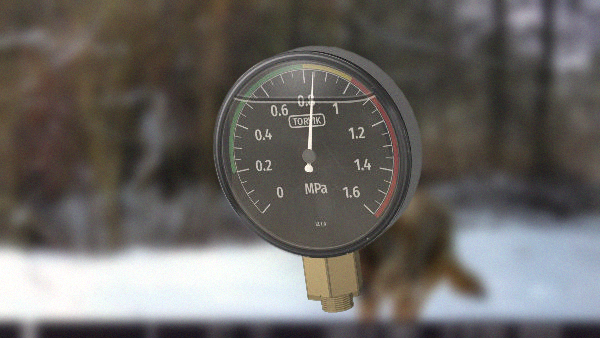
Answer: 0.85 MPa
